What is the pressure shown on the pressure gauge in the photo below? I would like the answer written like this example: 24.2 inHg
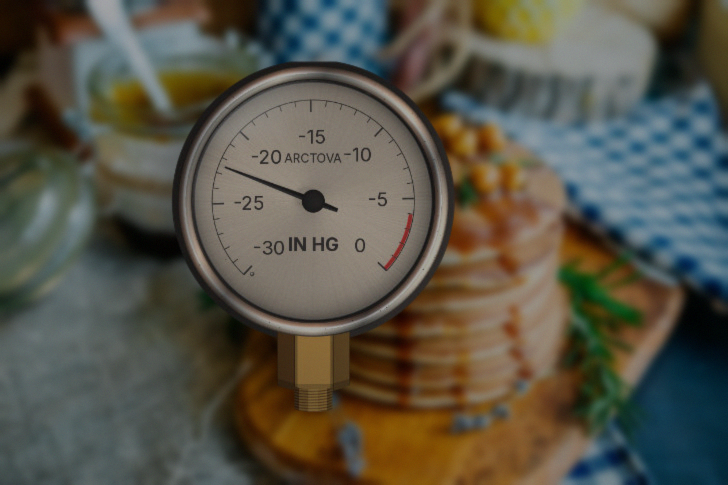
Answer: -22.5 inHg
